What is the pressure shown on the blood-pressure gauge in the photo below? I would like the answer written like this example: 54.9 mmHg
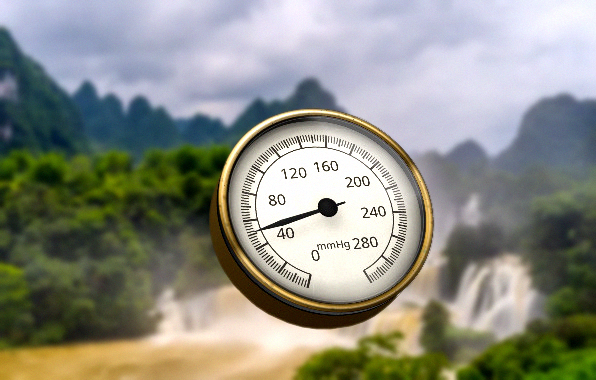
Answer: 50 mmHg
